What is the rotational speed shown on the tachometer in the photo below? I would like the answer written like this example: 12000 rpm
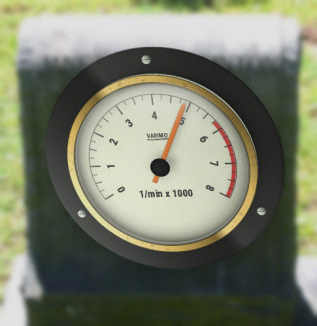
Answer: 4875 rpm
